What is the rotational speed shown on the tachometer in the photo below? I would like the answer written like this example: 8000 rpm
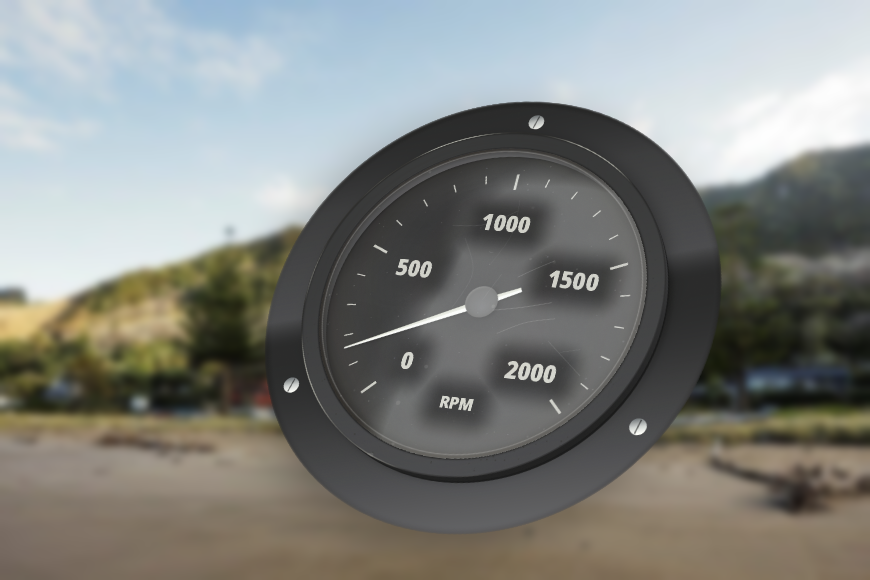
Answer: 150 rpm
